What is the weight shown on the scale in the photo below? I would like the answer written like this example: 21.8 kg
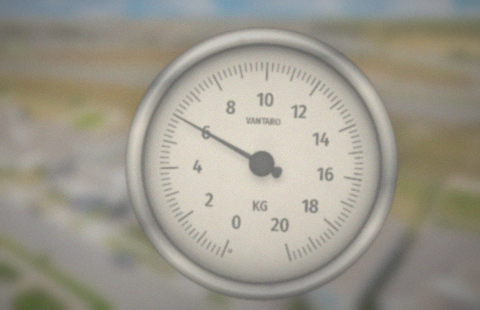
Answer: 6 kg
